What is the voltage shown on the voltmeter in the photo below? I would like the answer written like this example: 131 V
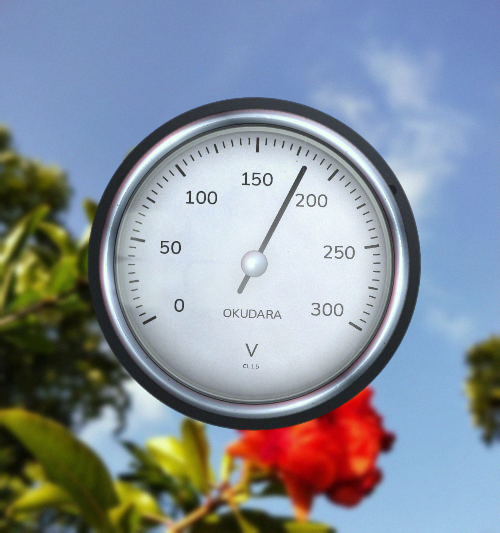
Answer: 182.5 V
